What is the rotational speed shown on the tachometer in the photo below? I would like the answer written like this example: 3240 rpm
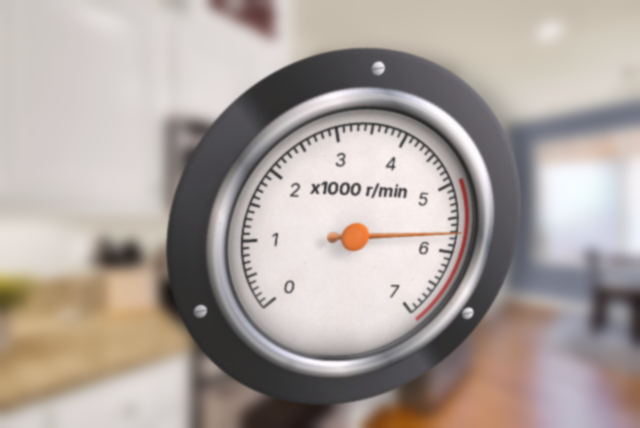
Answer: 5700 rpm
